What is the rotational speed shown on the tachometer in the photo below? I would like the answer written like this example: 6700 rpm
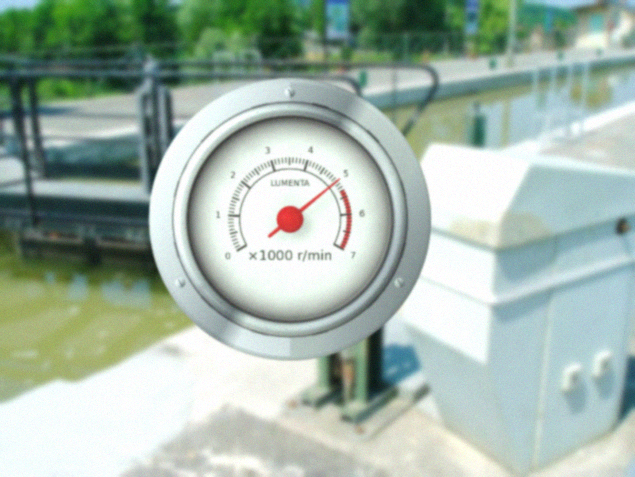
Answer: 5000 rpm
